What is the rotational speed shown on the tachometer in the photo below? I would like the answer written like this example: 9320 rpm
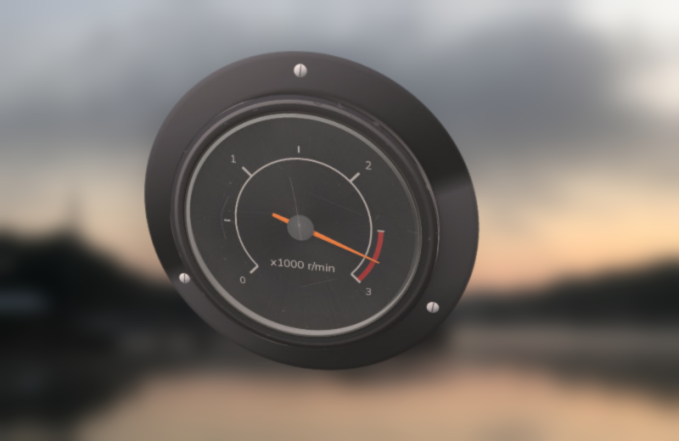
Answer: 2750 rpm
